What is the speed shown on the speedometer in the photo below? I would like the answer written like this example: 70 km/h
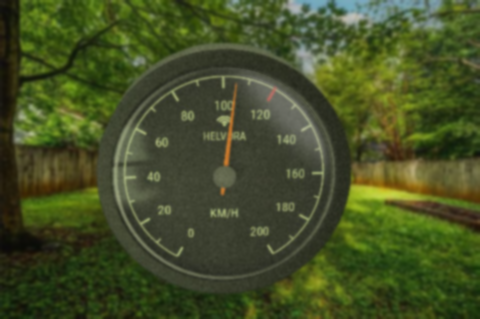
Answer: 105 km/h
